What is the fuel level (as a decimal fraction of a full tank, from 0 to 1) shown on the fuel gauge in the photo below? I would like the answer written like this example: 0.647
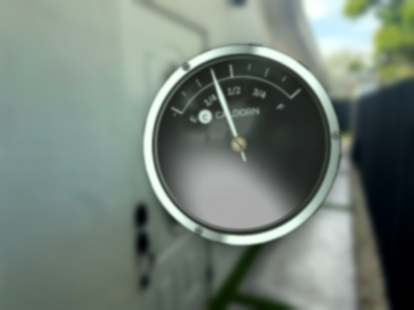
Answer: 0.375
